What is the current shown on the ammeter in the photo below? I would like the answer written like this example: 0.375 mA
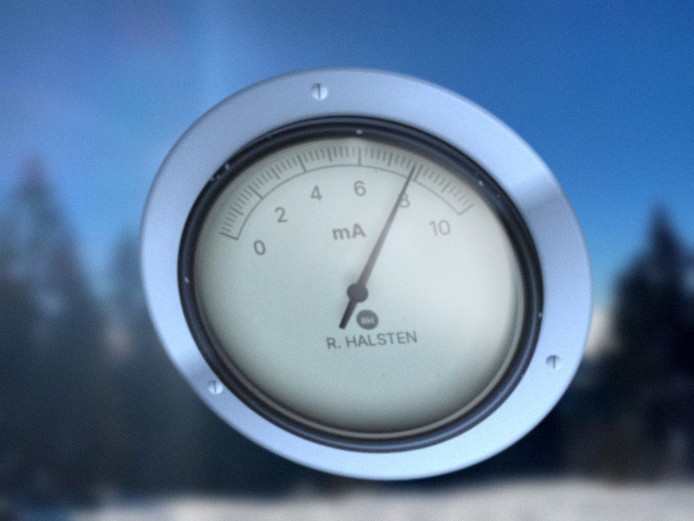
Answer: 7.8 mA
